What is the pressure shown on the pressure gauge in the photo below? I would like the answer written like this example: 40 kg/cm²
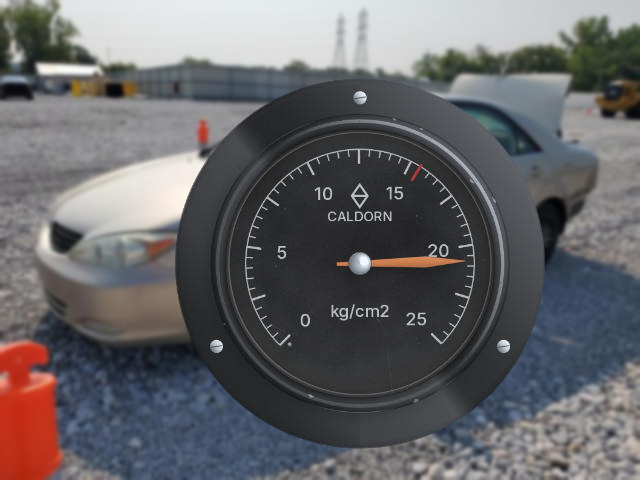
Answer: 20.75 kg/cm²
